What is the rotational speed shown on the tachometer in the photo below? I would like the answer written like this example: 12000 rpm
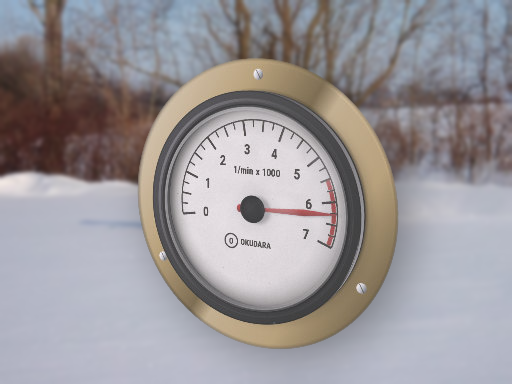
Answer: 6250 rpm
